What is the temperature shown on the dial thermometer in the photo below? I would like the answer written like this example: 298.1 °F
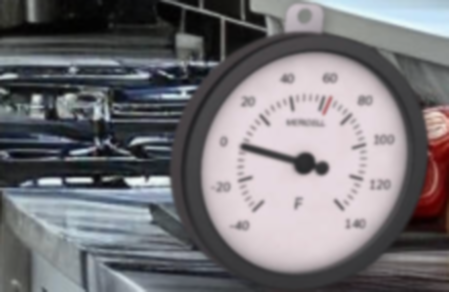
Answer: 0 °F
